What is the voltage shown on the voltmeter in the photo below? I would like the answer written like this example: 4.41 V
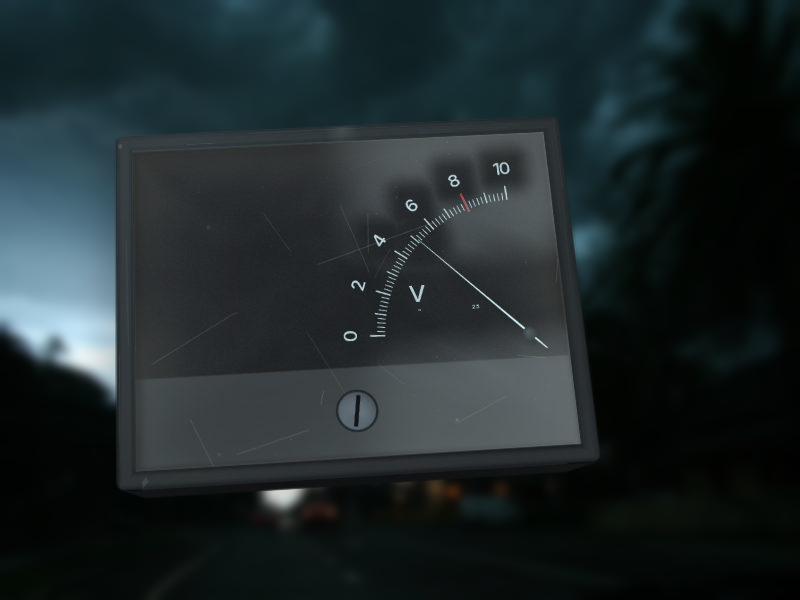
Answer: 5 V
